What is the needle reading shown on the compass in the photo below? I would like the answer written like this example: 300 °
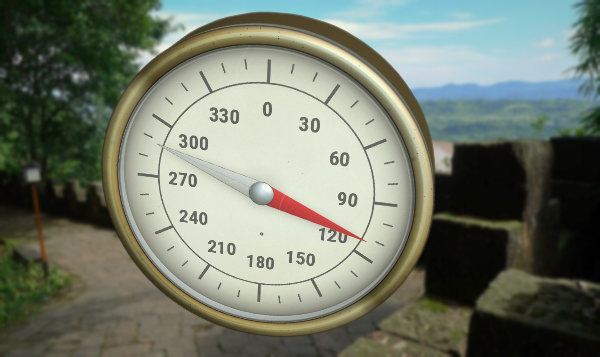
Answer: 110 °
